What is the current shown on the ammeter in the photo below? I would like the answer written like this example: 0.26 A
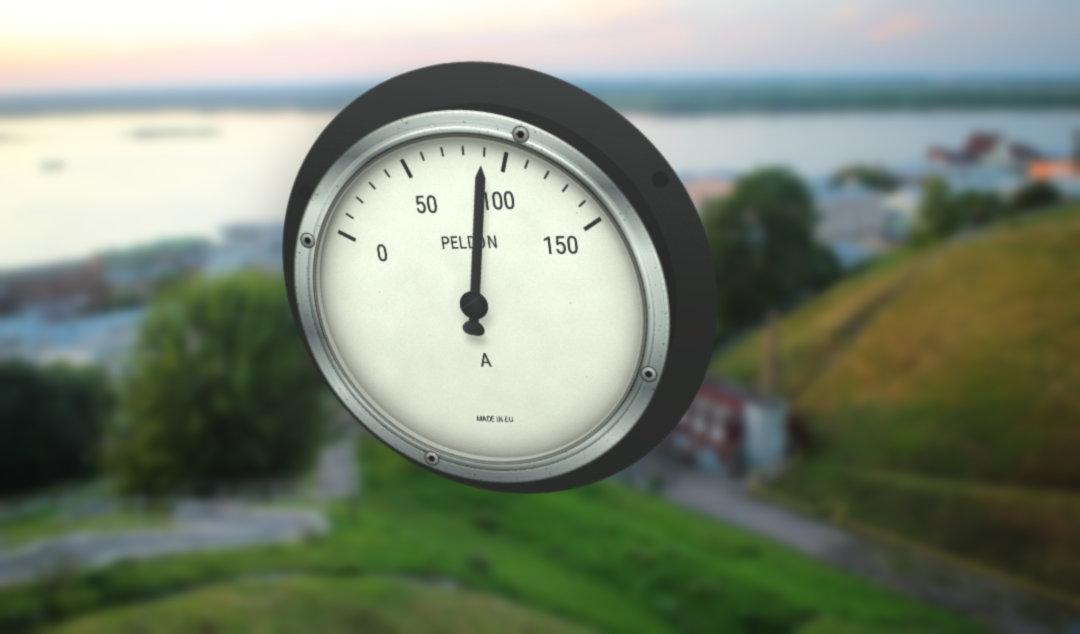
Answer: 90 A
